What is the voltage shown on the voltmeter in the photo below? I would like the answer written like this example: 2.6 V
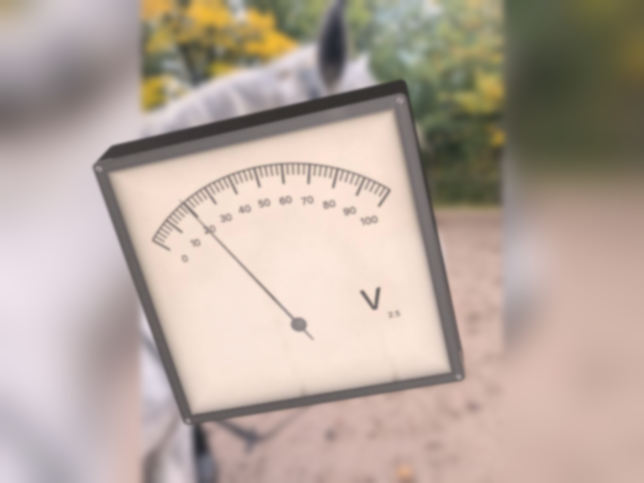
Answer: 20 V
